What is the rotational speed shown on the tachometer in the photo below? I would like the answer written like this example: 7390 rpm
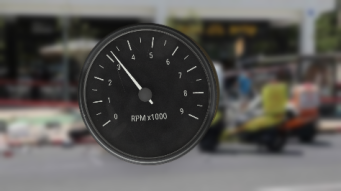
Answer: 3250 rpm
